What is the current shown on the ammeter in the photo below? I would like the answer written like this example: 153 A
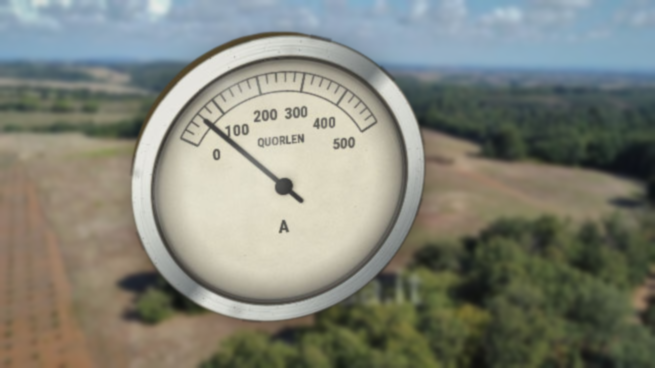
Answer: 60 A
